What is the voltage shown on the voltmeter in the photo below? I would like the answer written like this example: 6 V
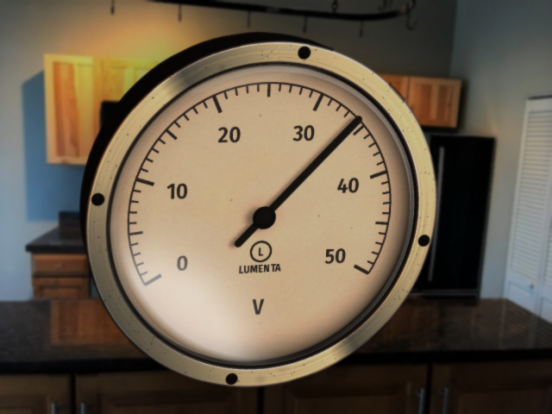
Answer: 34 V
